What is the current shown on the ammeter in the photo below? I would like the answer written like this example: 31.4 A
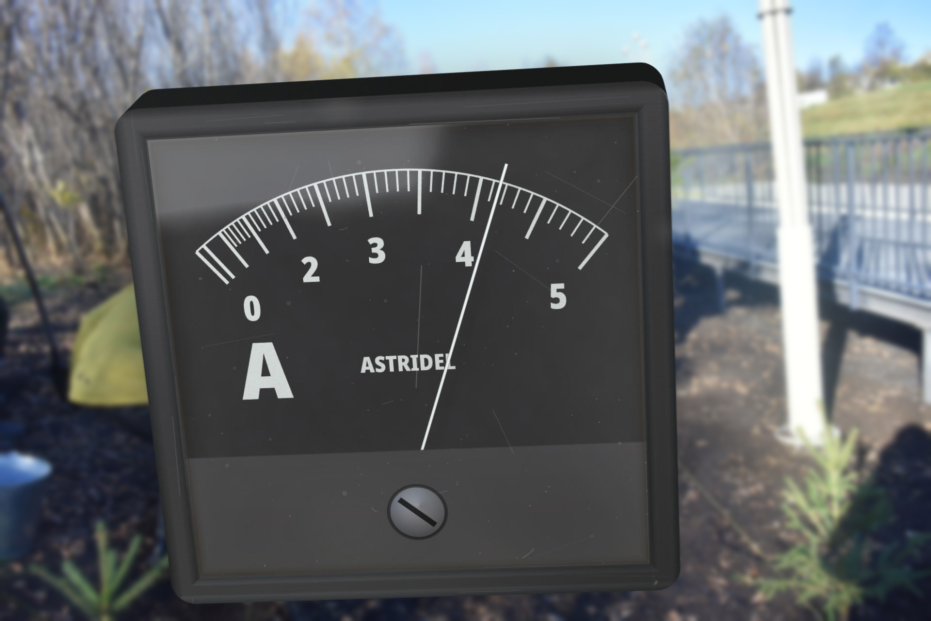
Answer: 4.15 A
